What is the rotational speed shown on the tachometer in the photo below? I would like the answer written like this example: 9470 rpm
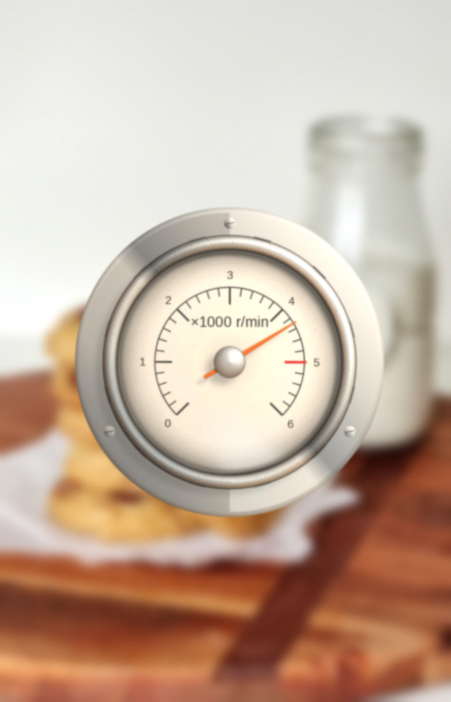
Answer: 4300 rpm
